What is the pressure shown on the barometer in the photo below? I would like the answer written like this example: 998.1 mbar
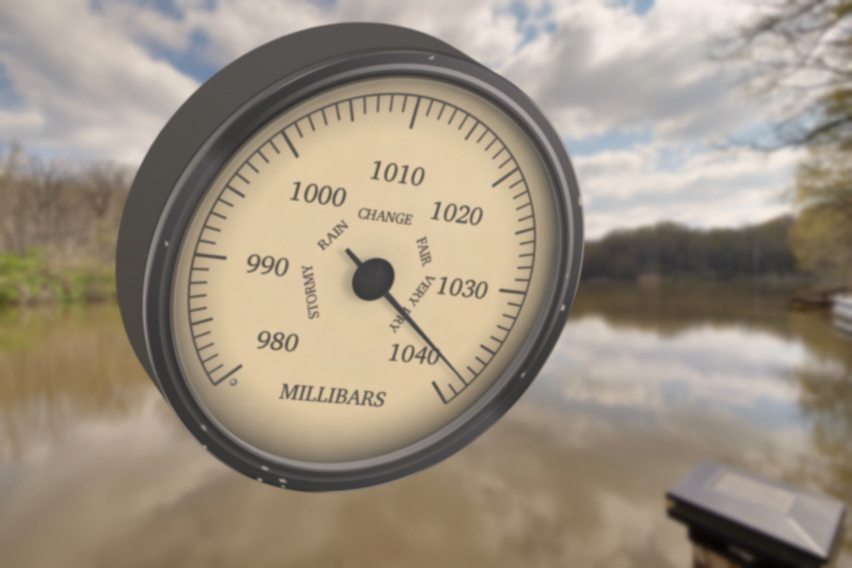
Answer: 1038 mbar
